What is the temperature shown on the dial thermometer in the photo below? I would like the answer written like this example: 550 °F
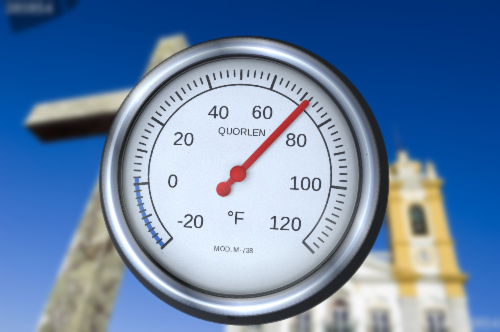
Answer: 72 °F
